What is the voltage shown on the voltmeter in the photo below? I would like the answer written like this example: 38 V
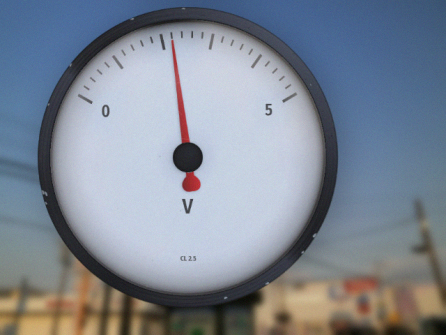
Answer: 2.2 V
